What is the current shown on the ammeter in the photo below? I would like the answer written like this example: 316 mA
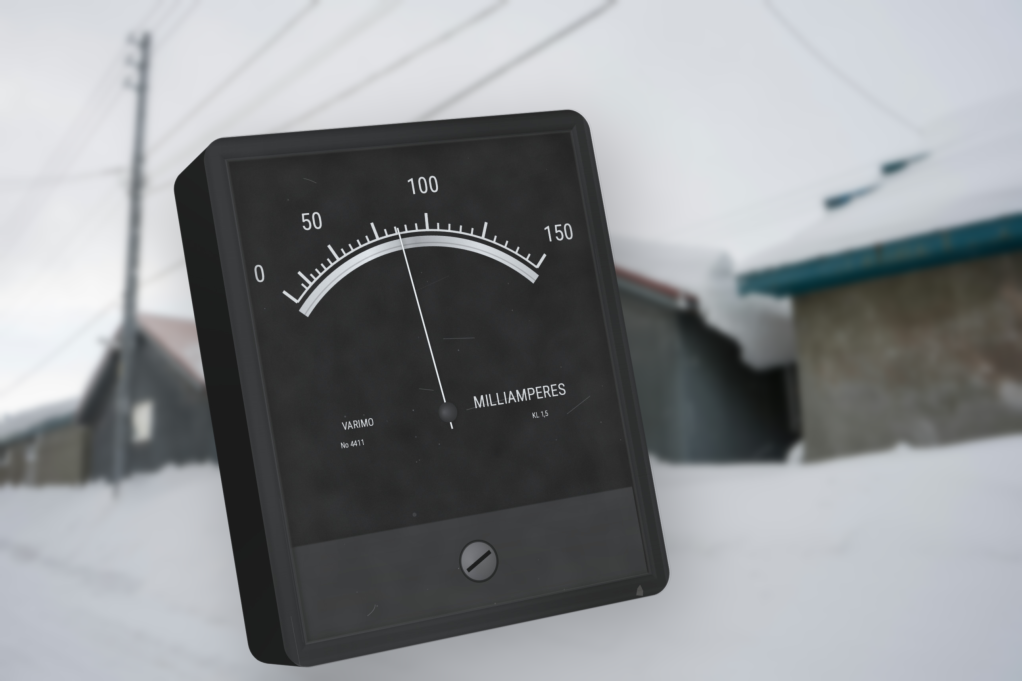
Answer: 85 mA
